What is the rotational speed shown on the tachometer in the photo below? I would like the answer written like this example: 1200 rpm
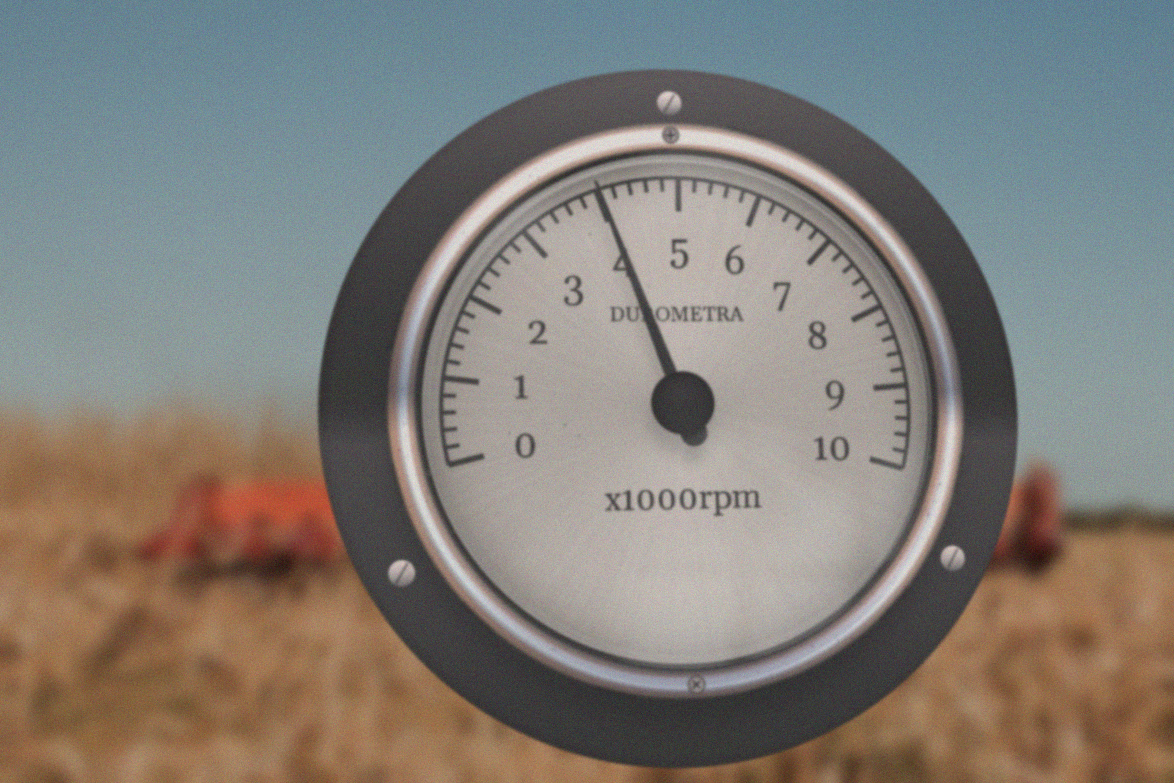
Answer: 4000 rpm
